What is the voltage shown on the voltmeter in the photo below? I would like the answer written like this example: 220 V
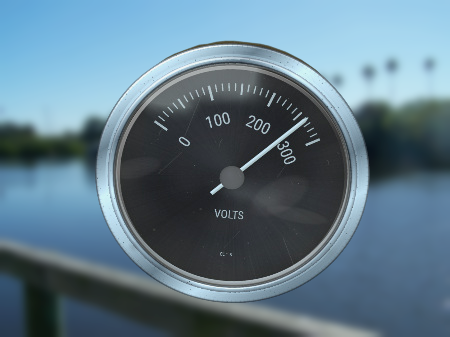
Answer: 260 V
